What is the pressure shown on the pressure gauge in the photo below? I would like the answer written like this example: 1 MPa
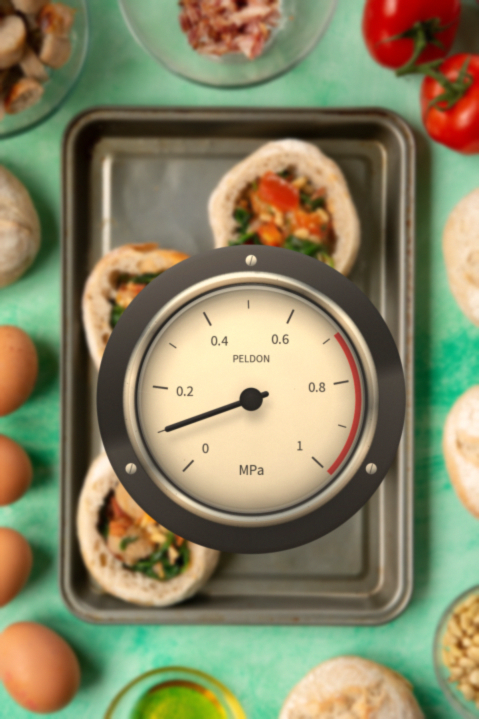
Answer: 0.1 MPa
